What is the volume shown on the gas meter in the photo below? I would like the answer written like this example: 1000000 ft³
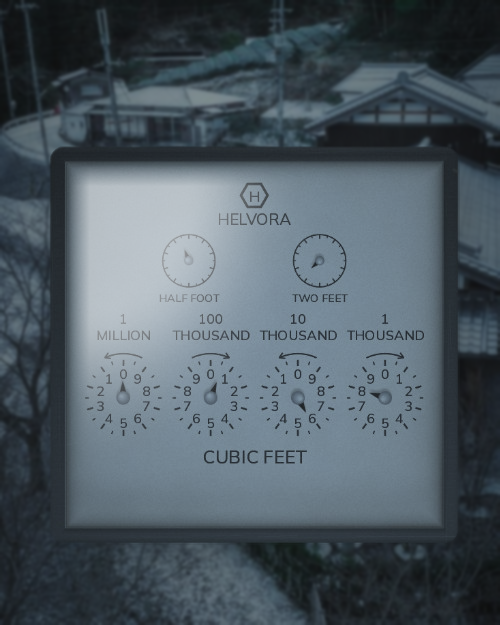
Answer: 5800 ft³
